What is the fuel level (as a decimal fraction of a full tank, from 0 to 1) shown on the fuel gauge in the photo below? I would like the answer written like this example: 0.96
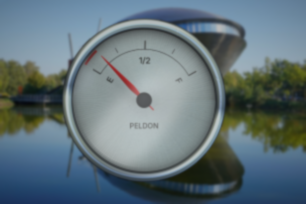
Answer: 0.125
